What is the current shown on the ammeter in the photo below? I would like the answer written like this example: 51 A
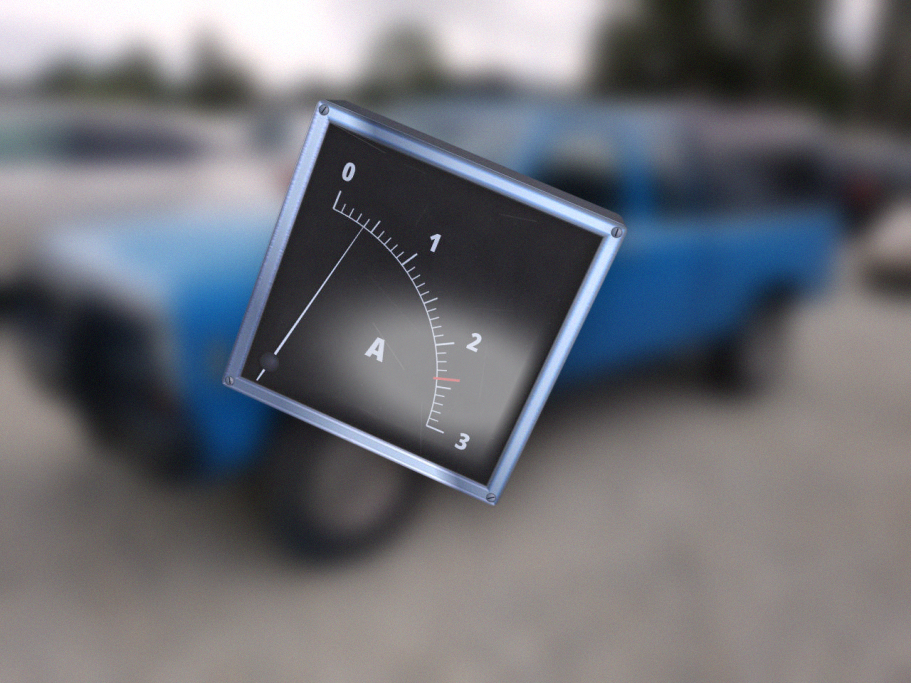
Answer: 0.4 A
